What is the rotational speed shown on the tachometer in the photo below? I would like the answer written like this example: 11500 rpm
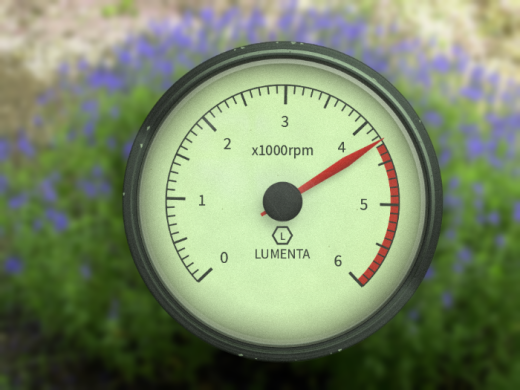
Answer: 4250 rpm
